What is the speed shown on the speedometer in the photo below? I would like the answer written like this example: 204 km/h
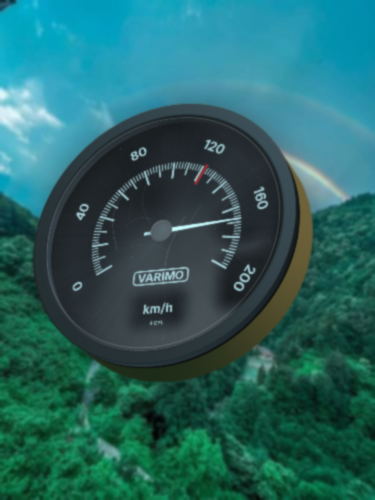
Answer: 170 km/h
